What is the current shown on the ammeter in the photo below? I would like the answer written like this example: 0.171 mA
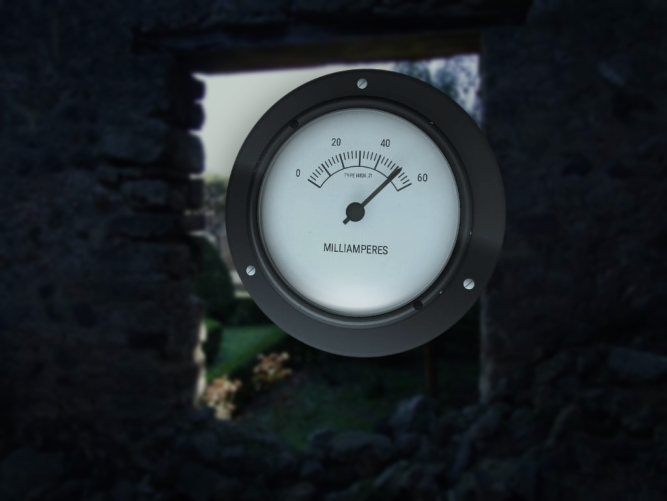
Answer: 52 mA
